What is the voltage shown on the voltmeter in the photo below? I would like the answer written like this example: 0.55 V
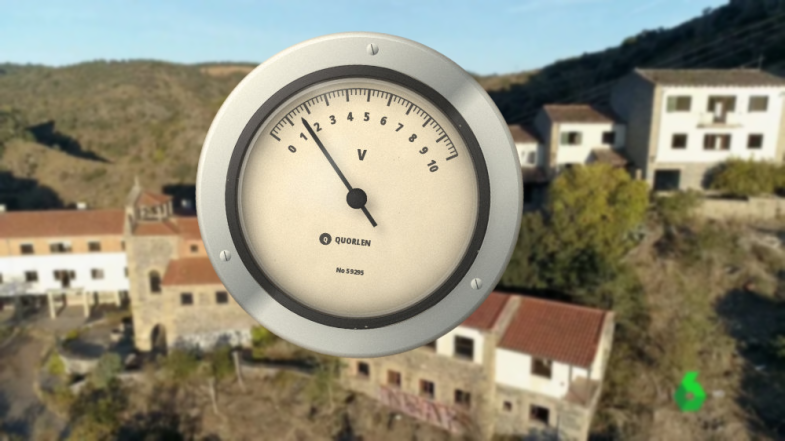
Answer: 1.6 V
